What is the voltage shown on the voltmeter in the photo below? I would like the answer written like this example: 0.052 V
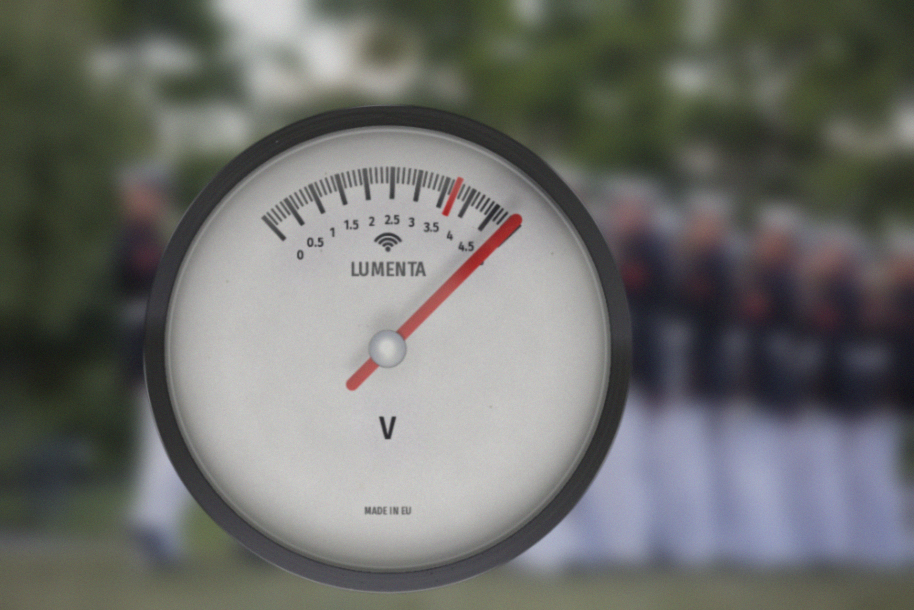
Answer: 4.9 V
